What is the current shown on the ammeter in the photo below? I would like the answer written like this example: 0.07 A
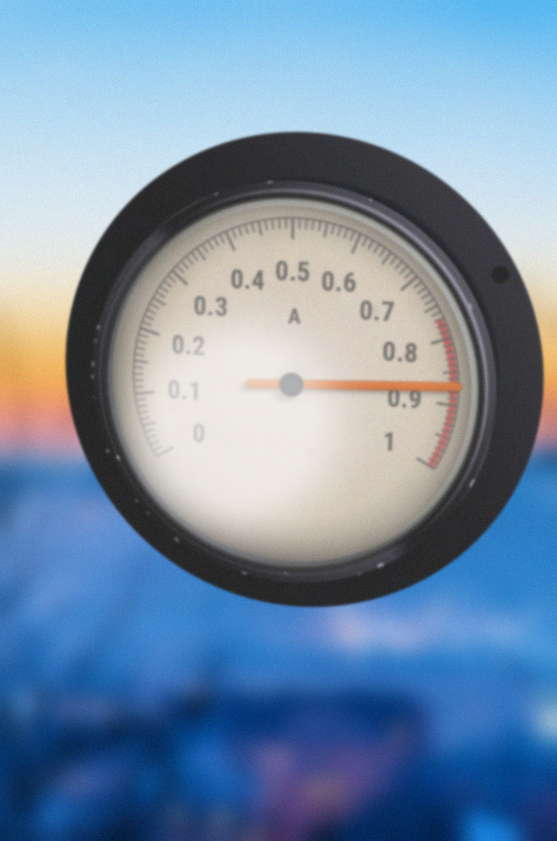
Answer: 0.87 A
